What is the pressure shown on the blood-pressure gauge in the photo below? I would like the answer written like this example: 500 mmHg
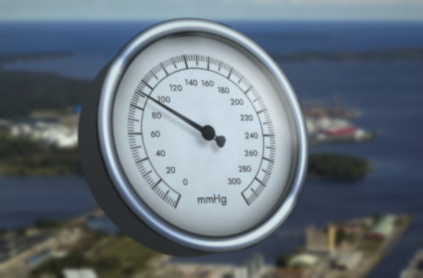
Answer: 90 mmHg
